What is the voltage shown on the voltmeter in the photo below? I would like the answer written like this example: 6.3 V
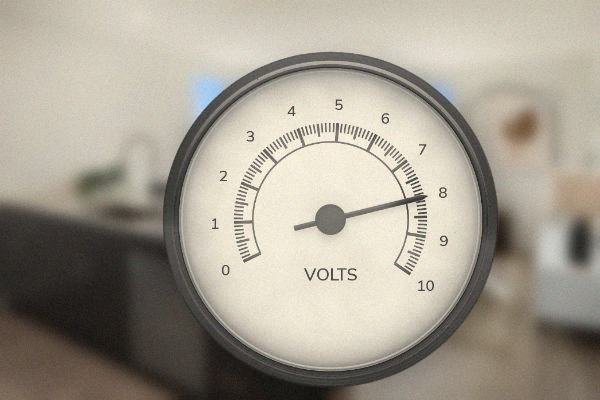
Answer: 8 V
